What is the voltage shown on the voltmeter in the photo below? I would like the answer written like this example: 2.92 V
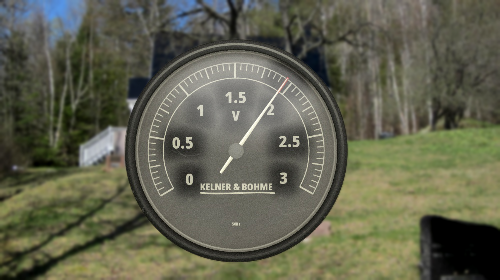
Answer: 1.95 V
